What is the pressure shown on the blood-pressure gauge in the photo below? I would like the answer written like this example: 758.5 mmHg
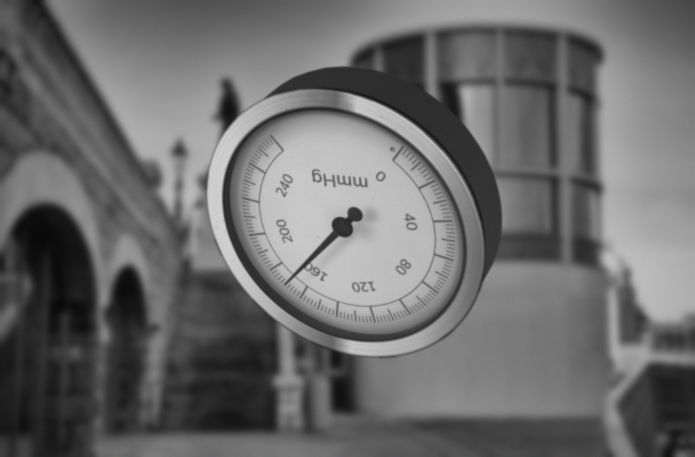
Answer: 170 mmHg
